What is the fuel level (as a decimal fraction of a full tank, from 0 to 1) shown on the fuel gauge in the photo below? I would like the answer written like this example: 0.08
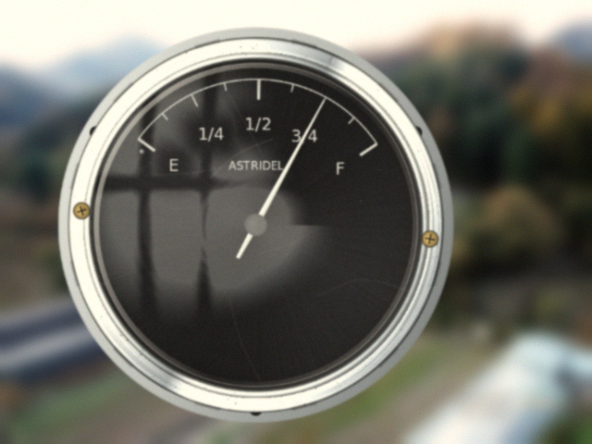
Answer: 0.75
